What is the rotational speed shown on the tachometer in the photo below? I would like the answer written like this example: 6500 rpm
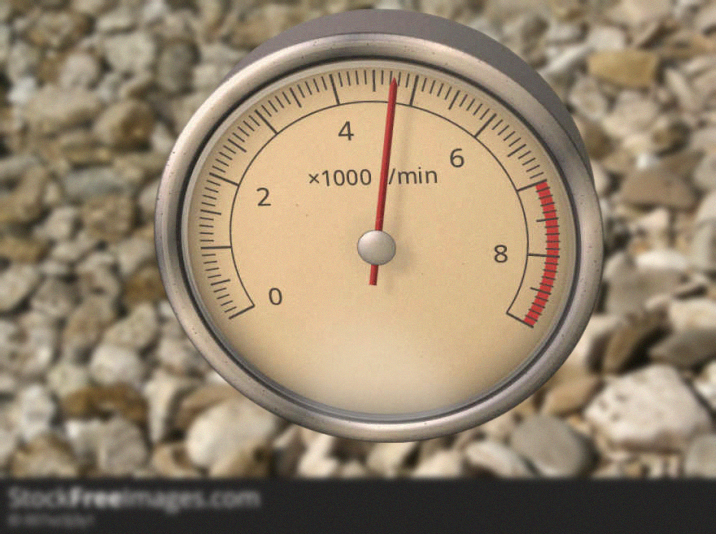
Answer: 4750 rpm
